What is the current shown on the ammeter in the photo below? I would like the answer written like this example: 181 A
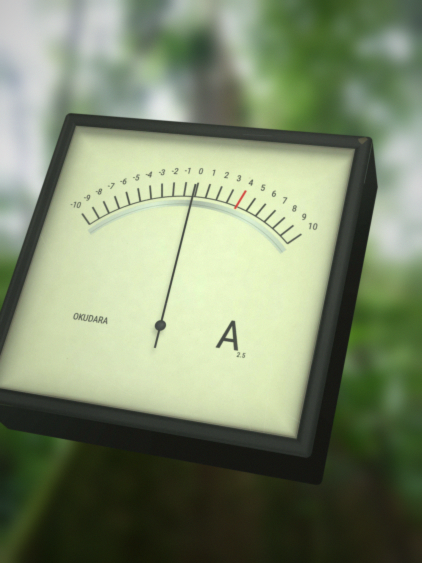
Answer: 0 A
